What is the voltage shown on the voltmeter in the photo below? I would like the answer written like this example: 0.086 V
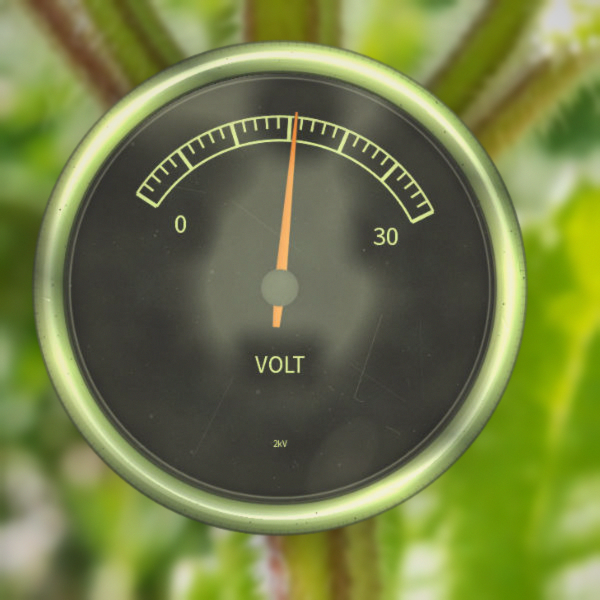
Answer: 15.5 V
